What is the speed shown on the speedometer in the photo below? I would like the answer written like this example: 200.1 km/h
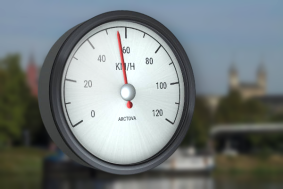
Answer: 55 km/h
